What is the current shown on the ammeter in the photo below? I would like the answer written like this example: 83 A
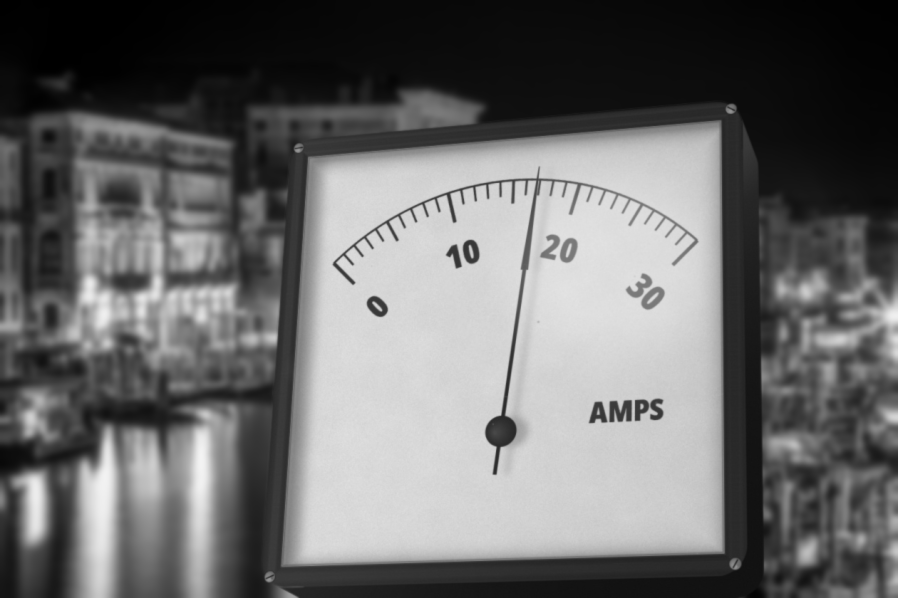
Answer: 17 A
